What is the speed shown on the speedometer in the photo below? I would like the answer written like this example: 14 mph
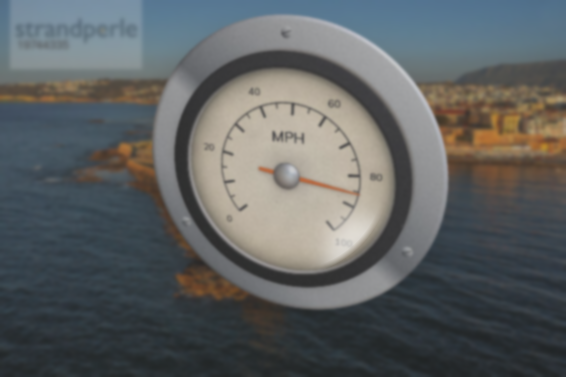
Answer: 85 mph
